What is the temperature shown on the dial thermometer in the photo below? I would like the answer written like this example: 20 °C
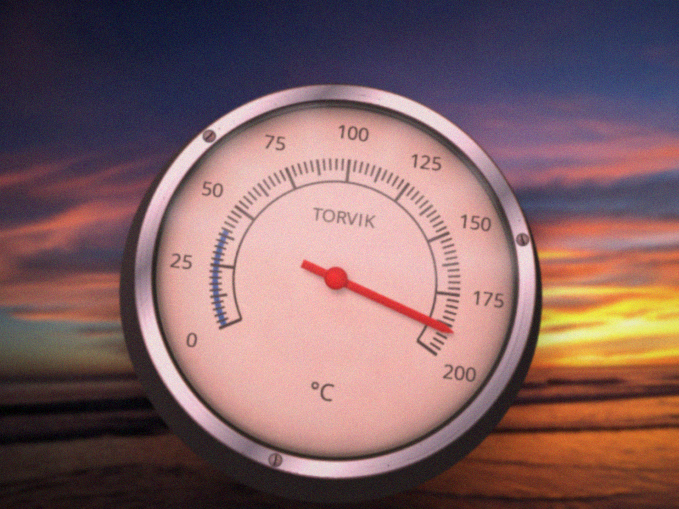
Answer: 190 °C
